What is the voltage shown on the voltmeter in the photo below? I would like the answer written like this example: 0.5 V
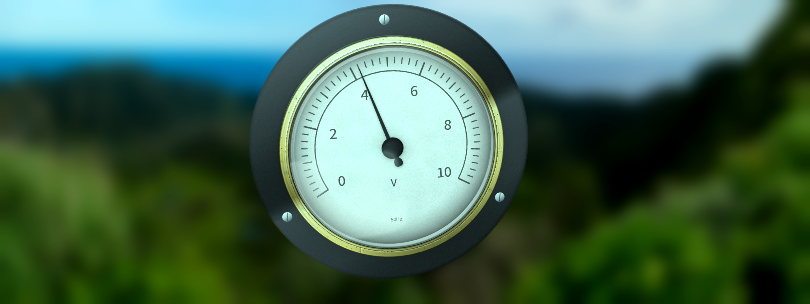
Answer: 4.2 V
